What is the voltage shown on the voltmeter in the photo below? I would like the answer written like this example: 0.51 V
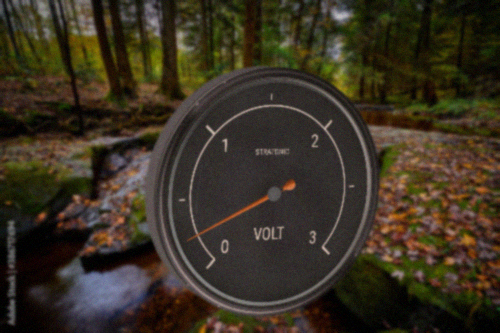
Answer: 0.25 V
